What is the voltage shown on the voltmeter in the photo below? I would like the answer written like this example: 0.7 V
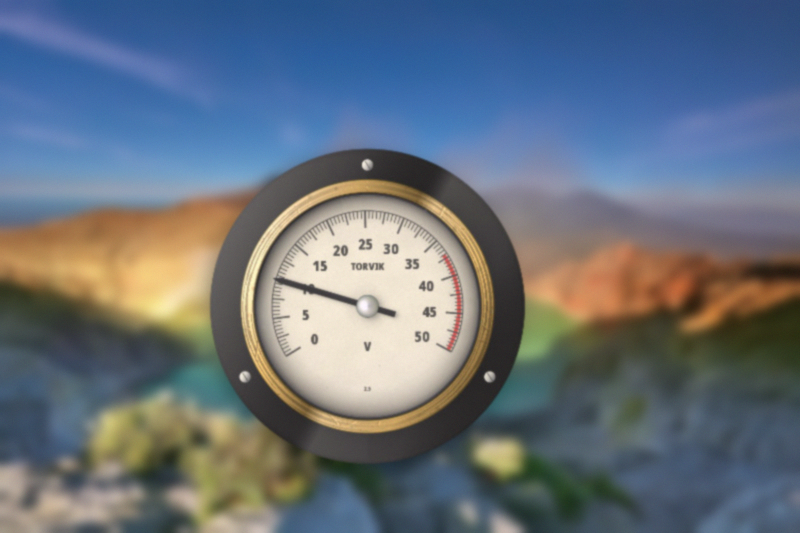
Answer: 10 V
